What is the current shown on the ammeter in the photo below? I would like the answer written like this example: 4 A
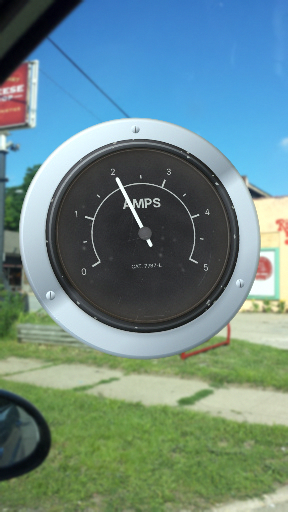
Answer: 2 A
